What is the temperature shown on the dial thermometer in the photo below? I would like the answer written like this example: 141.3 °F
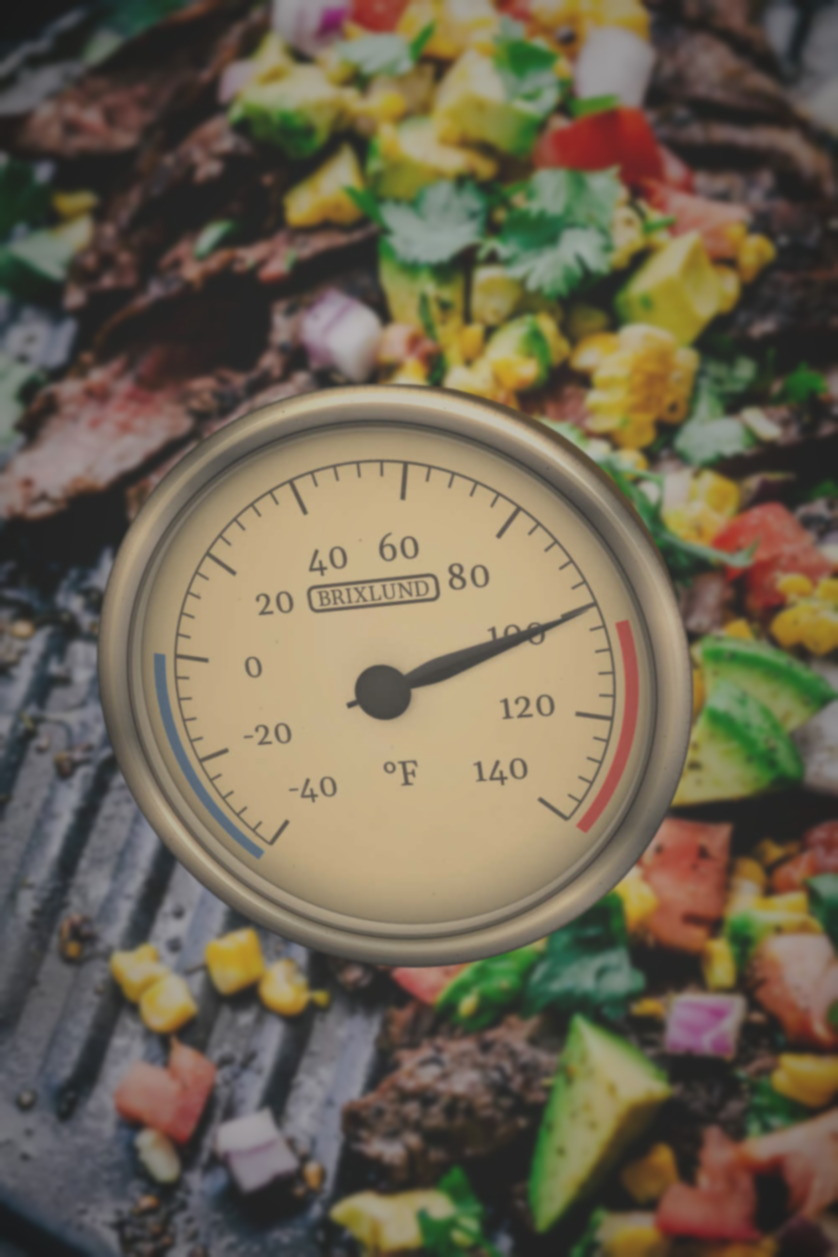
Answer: 100 °F
